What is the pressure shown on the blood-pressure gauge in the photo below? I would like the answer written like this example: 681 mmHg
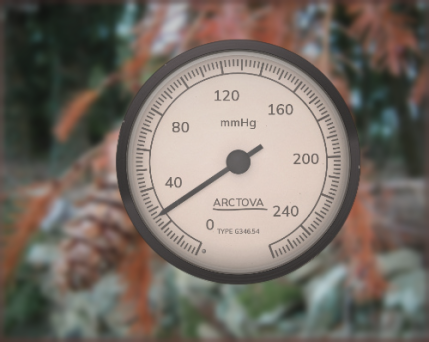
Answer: 26 mmHg
